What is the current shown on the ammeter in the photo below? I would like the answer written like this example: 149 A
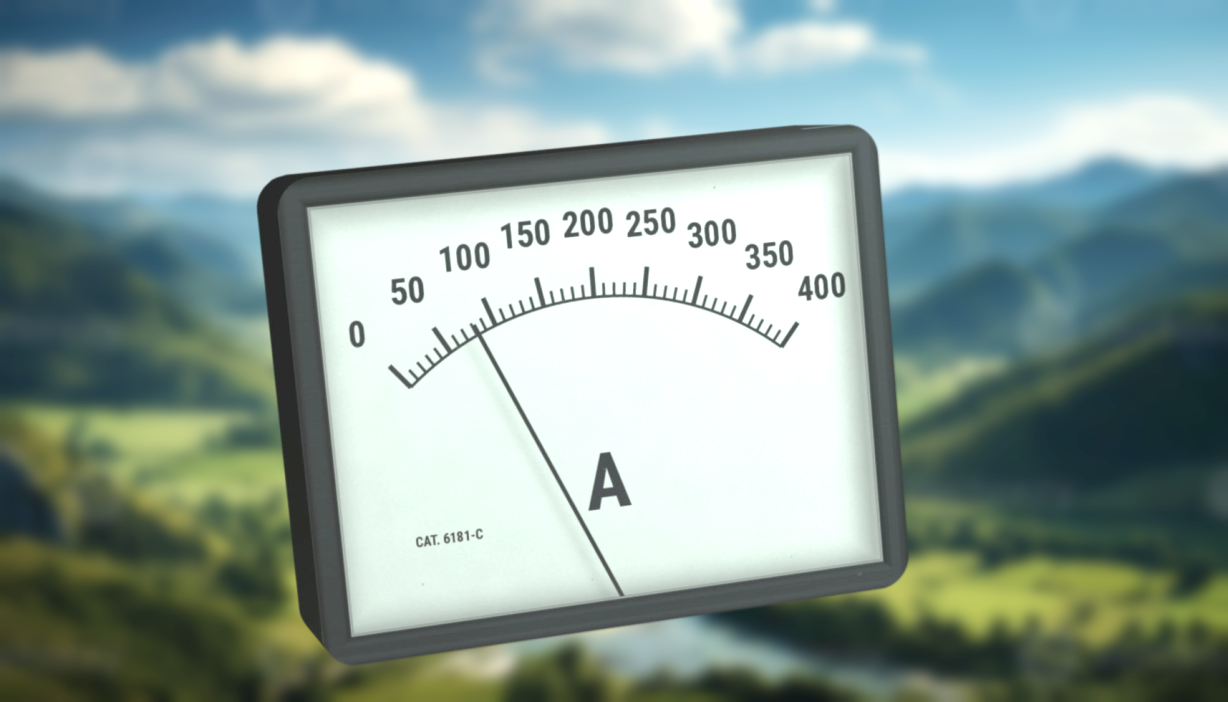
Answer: 80 A
